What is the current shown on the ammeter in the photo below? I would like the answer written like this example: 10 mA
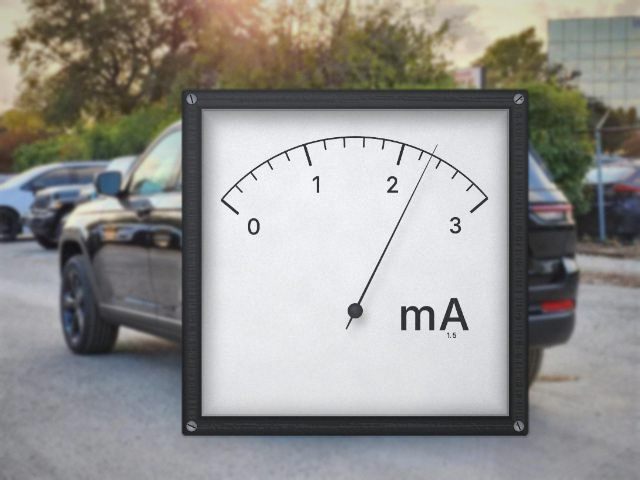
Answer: 2.3 mA
